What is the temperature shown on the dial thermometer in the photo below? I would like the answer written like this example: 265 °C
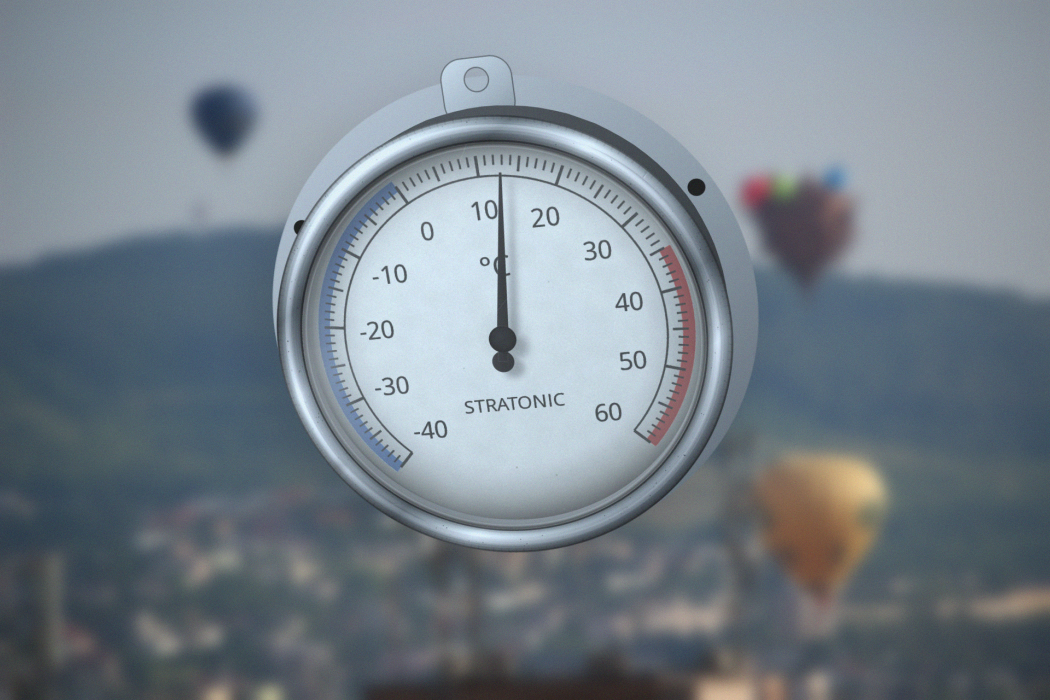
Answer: 13 °C
